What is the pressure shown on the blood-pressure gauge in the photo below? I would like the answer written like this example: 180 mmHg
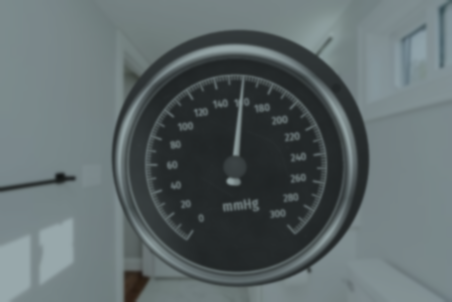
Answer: 160 mmHg
